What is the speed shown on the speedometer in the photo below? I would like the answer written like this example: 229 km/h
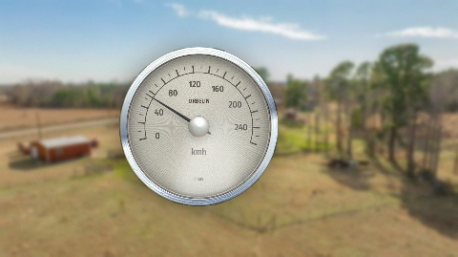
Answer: 55 km/h
